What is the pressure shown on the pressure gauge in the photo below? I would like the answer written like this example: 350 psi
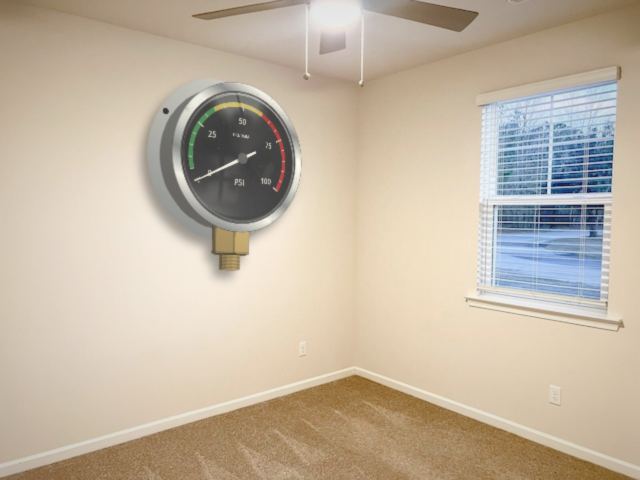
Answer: 0 psi
